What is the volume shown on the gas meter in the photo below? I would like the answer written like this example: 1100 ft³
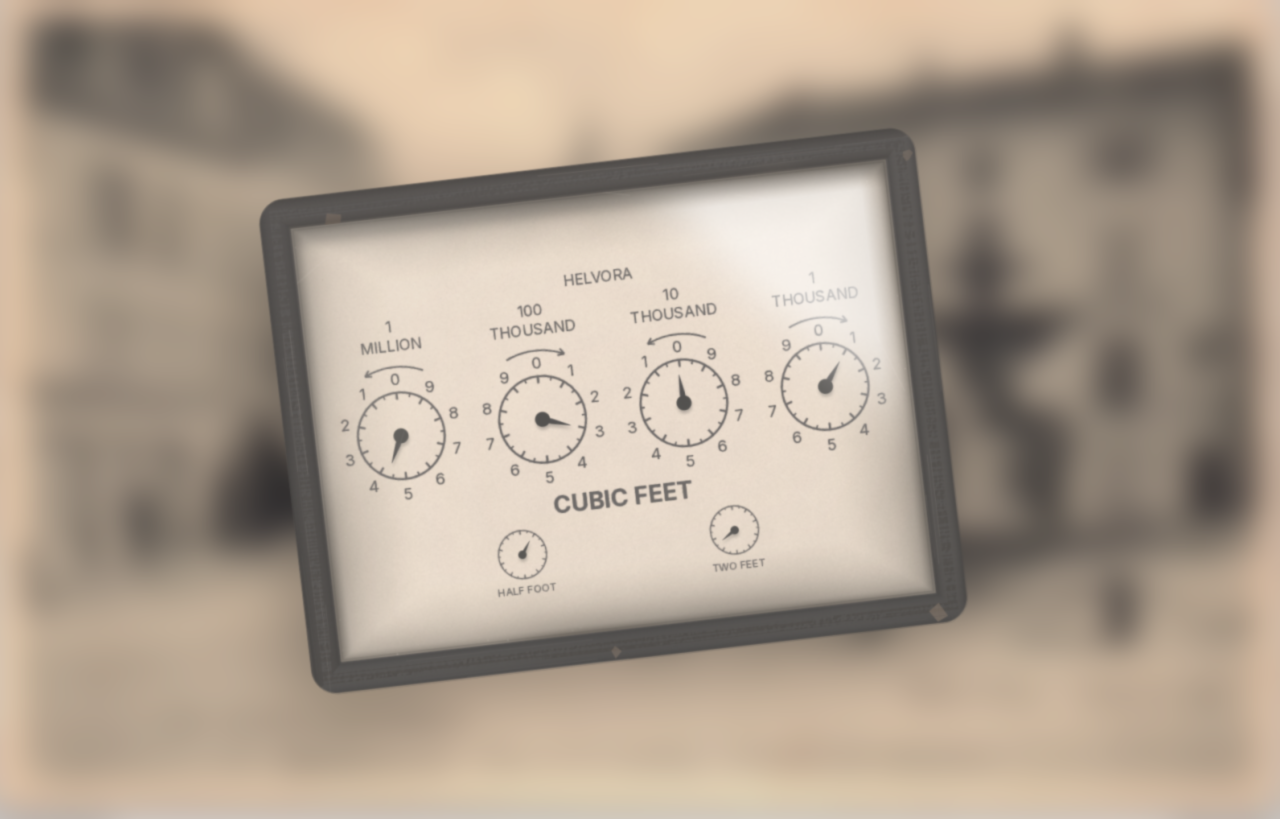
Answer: 430100 ft³
